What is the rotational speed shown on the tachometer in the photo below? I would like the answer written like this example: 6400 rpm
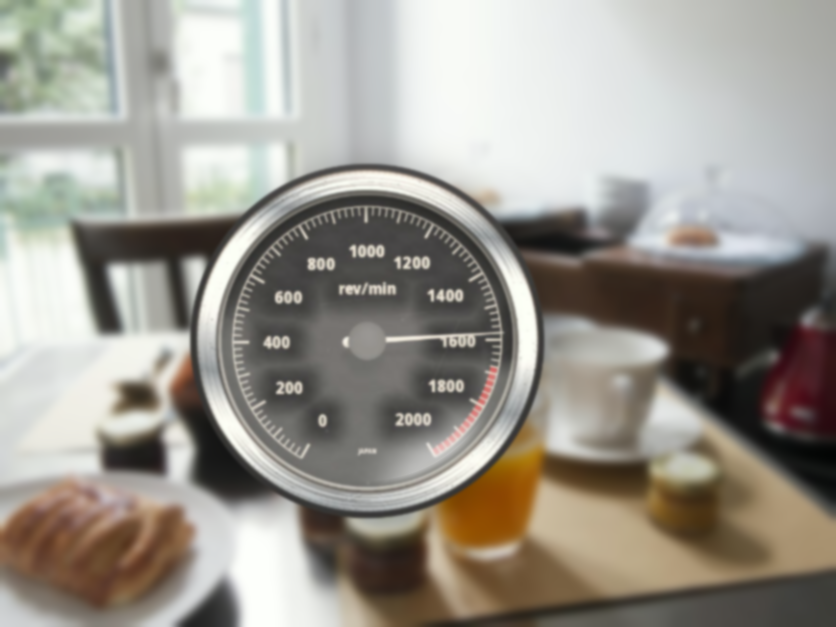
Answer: 1580 rpm
